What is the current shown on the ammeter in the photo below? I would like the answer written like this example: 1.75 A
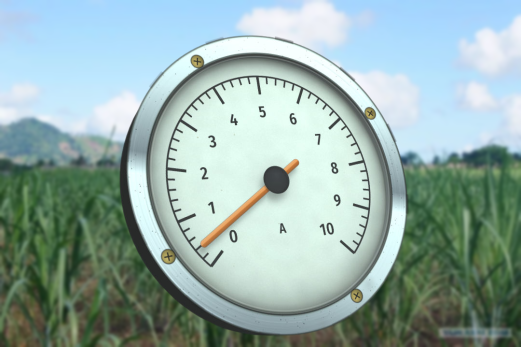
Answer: 0.4 A
